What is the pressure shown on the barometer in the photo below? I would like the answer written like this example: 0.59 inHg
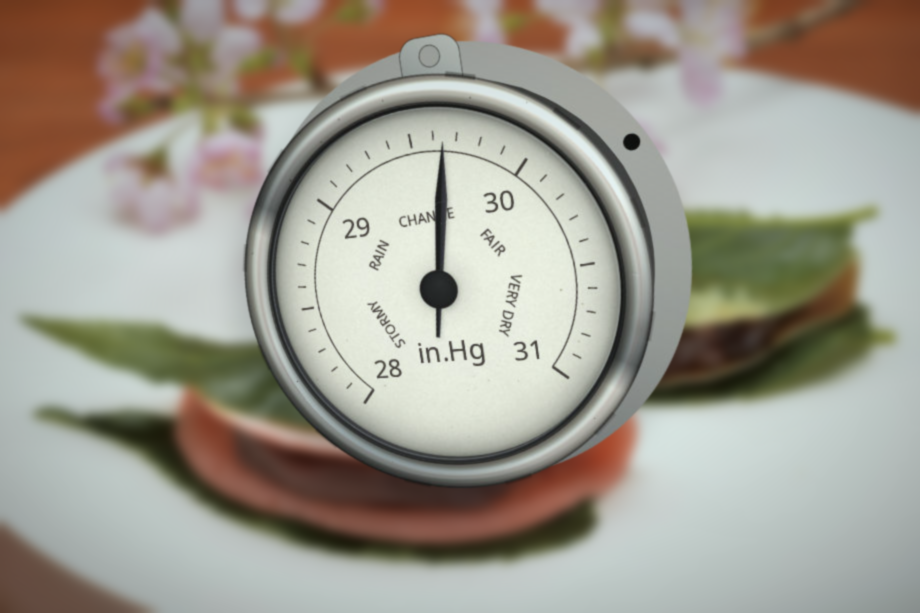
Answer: 29.65 inHg
